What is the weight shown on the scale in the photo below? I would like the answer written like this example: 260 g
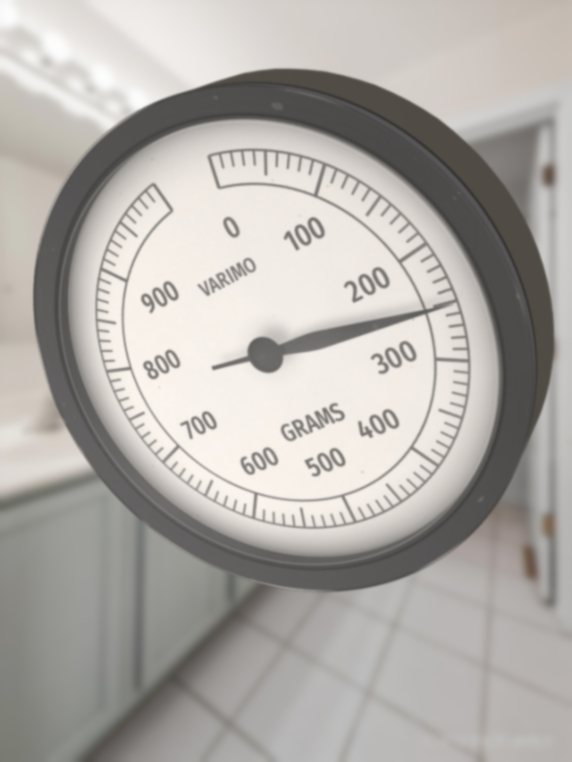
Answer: 250 g
